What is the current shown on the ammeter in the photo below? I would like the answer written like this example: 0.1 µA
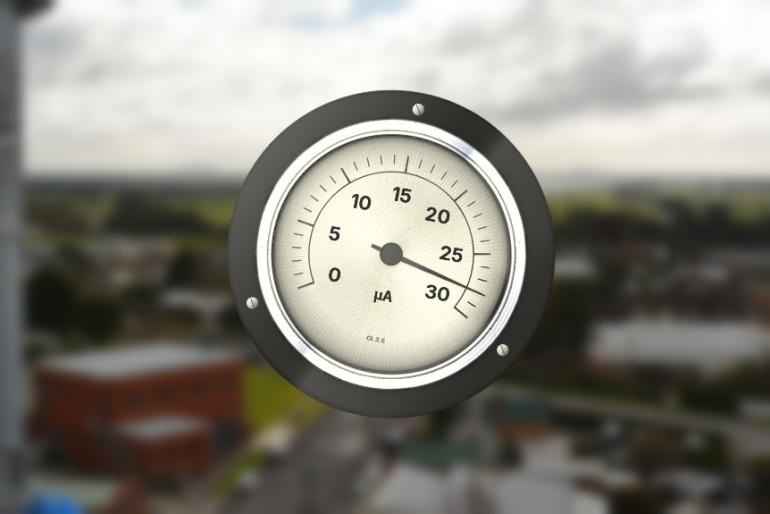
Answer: 28 µA
